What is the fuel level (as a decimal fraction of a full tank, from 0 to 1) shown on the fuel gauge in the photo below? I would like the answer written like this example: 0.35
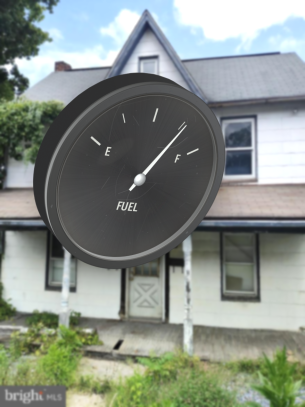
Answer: 0.75
